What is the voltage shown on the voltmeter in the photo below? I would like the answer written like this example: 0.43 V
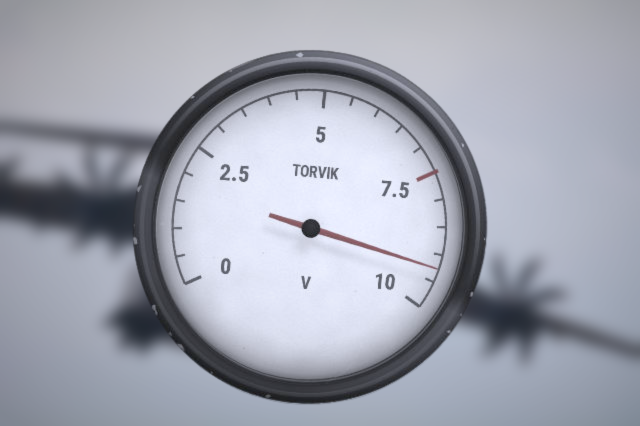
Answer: 9.25 V
